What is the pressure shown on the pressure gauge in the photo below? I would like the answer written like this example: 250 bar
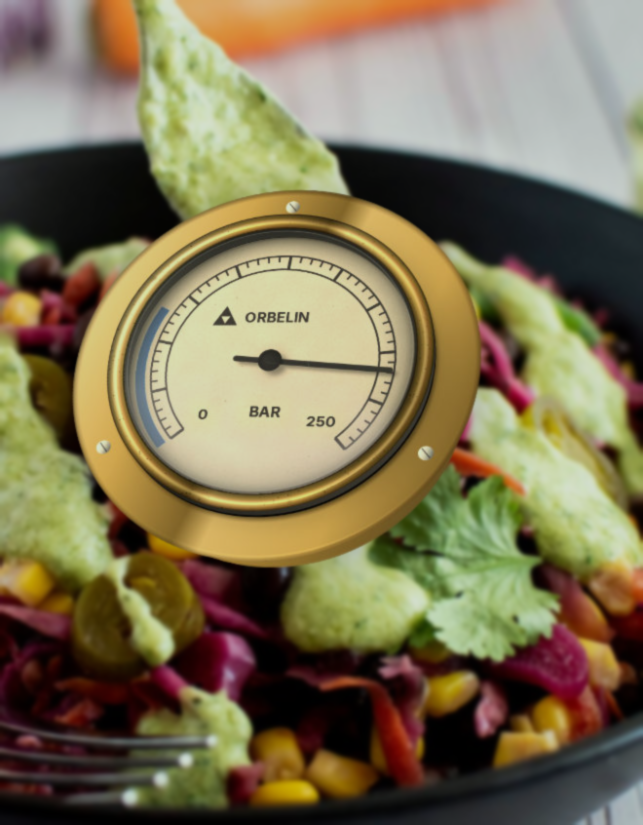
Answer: 210 bar
